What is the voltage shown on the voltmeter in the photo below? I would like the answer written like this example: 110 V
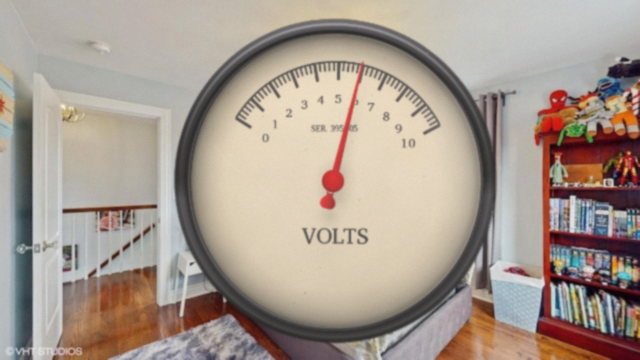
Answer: 6 V
